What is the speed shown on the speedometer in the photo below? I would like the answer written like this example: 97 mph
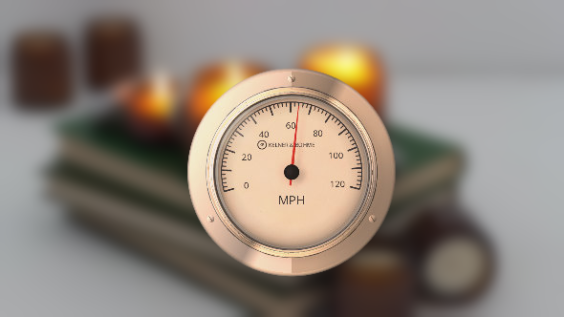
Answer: 64 mph
